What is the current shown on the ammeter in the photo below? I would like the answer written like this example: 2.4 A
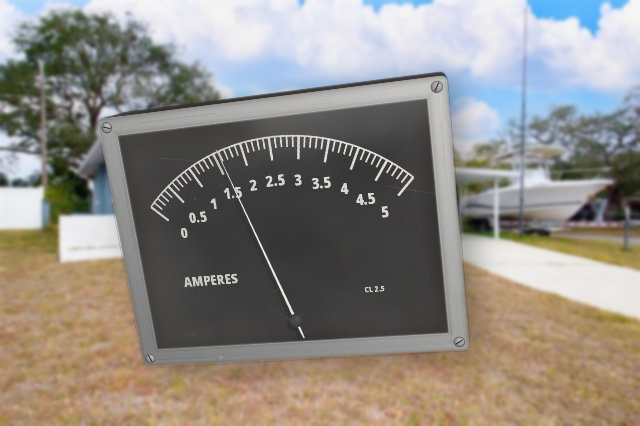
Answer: 1.6 A
